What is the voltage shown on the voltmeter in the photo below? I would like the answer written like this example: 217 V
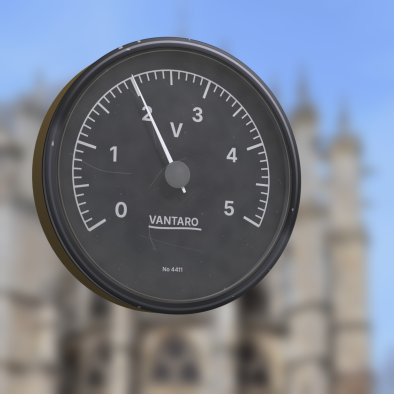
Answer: 2 V
